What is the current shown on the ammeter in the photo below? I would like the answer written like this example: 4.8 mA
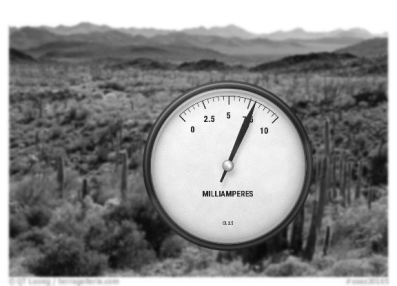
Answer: 7.5 mA
